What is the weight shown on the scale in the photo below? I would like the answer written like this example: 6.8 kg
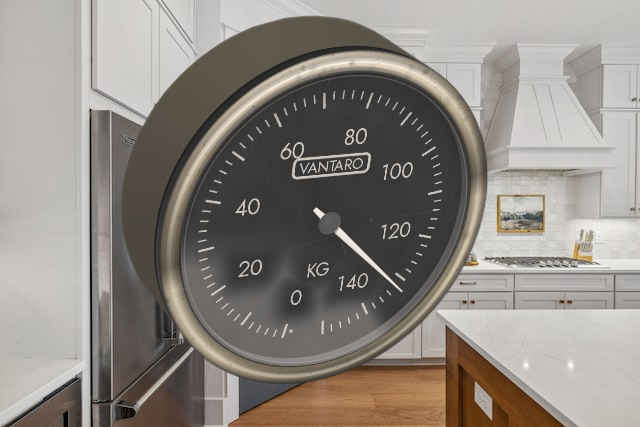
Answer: 132 kg
